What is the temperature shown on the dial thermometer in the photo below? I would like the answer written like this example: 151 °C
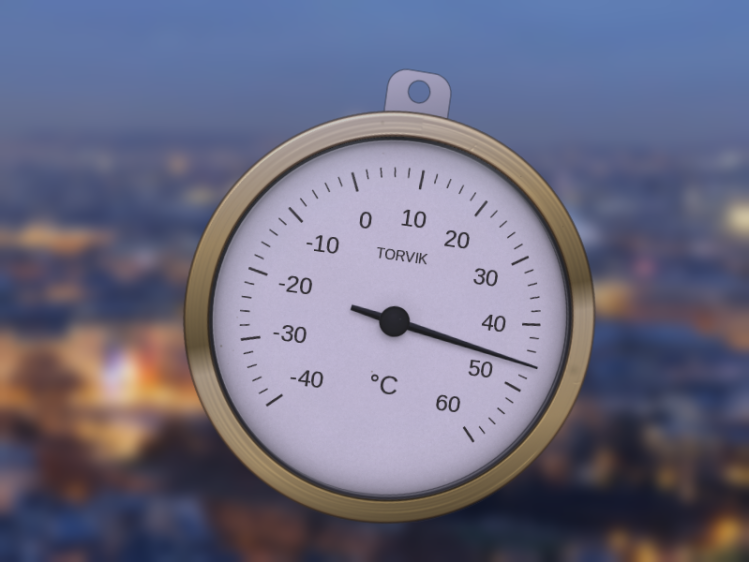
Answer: 46 °C
